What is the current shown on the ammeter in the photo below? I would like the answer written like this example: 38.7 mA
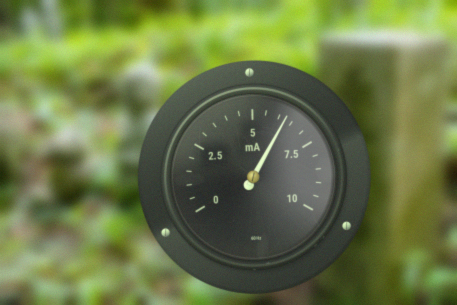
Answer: 6.25 mA
